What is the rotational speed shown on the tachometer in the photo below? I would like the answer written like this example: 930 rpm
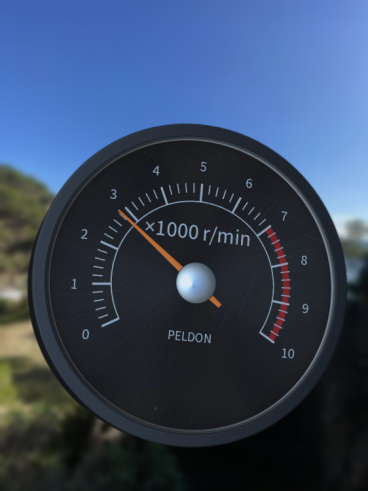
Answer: 2800 rpm
